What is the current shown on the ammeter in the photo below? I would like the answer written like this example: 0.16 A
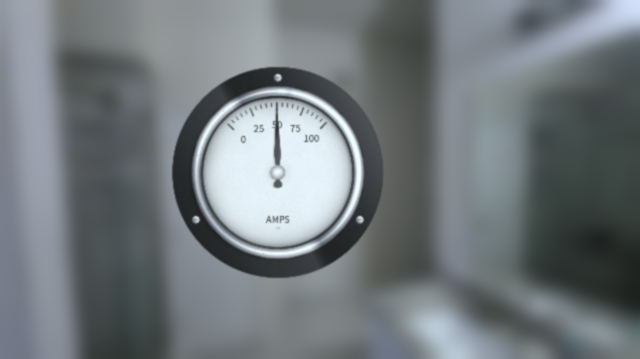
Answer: 50 A
